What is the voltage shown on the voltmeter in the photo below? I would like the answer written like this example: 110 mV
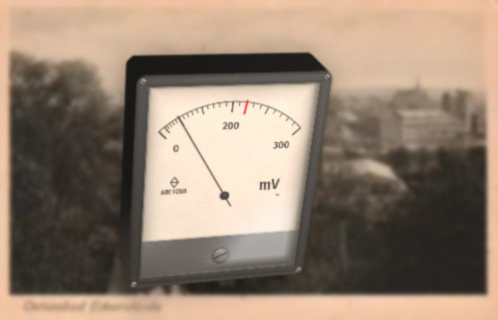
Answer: 100 mV
